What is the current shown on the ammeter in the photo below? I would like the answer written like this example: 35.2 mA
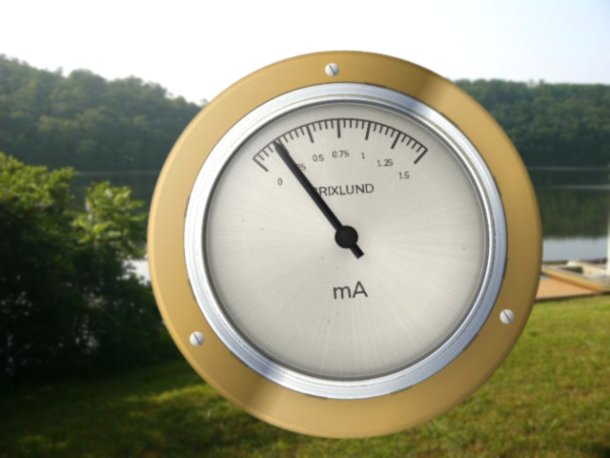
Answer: 0.2 mA
